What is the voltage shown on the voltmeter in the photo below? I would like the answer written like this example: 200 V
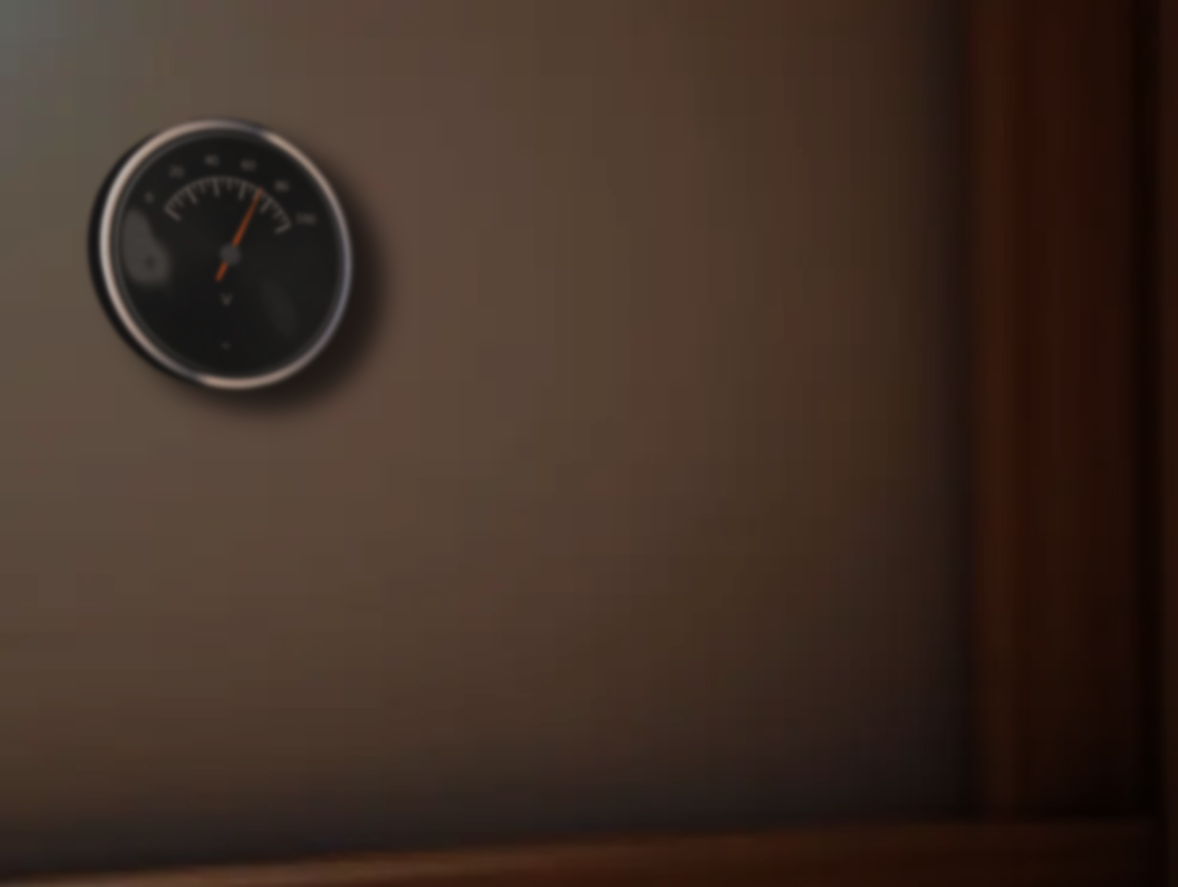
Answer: 70 V
